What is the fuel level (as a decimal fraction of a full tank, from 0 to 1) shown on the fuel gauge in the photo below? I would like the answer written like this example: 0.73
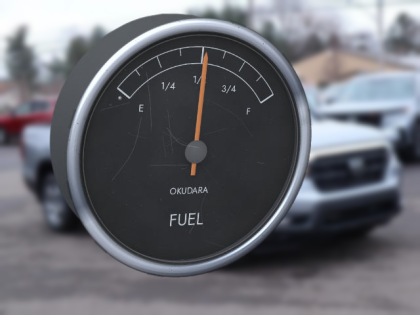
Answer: 0.5
